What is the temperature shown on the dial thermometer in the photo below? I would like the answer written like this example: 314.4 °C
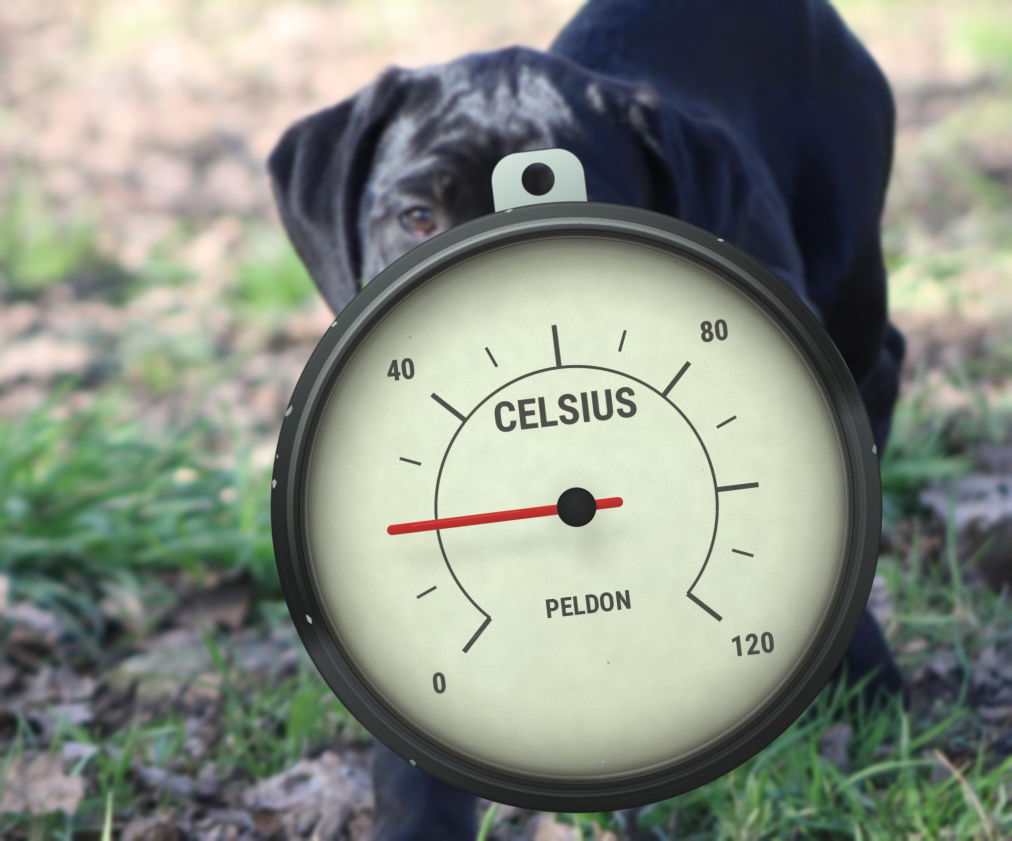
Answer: 20 °C
